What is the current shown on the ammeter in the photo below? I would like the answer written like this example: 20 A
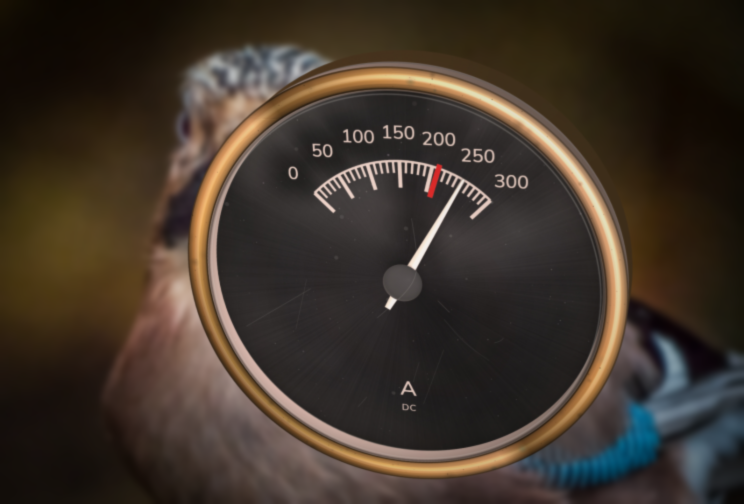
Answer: 250 A
